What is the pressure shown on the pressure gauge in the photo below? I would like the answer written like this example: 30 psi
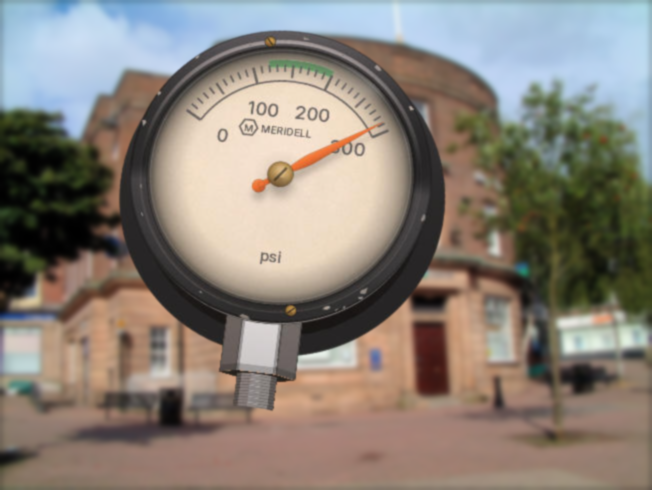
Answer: 290 psi
